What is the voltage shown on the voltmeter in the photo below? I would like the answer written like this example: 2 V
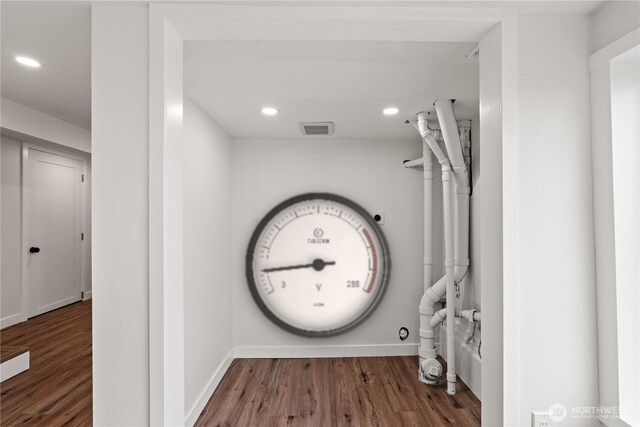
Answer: 25 V
